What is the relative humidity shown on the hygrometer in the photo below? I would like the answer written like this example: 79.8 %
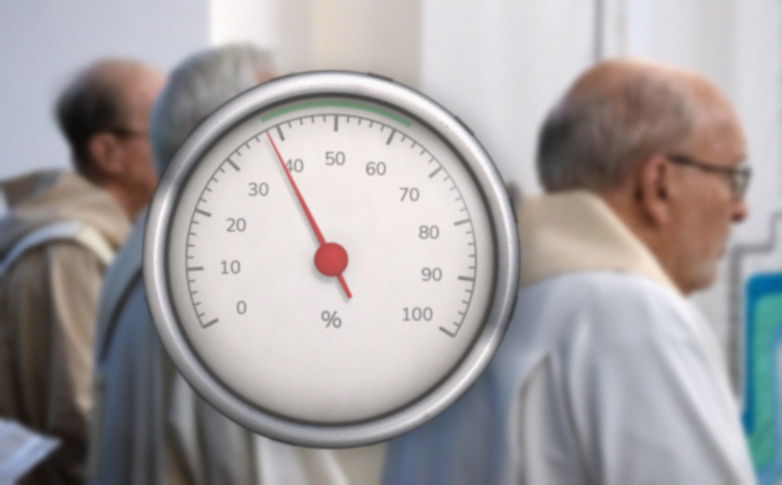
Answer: 38 %
